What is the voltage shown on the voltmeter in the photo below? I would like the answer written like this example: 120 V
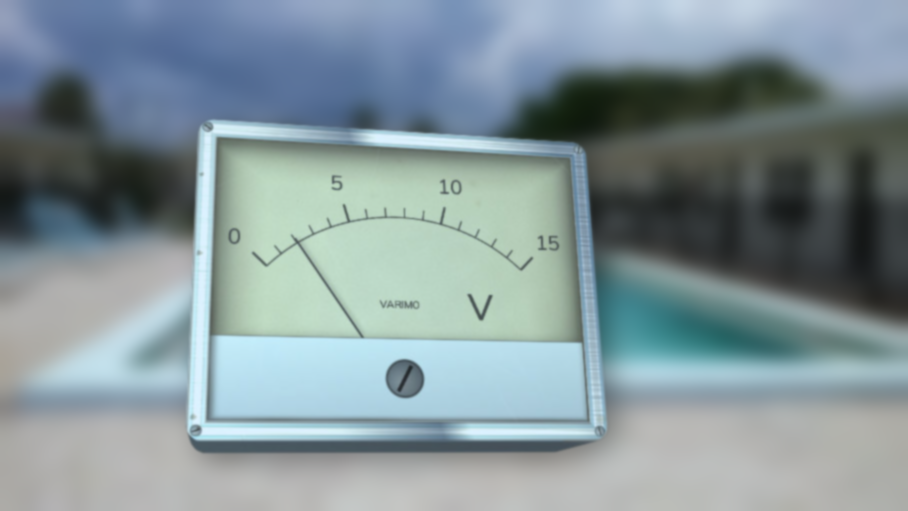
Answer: 2 V
